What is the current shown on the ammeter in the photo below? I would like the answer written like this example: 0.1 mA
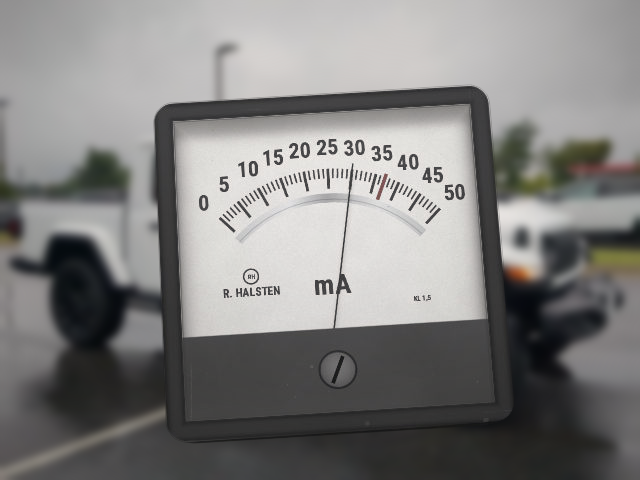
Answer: 30 mA
